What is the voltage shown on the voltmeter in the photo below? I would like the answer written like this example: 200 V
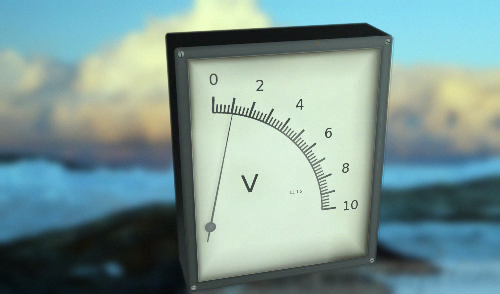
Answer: 1 V
